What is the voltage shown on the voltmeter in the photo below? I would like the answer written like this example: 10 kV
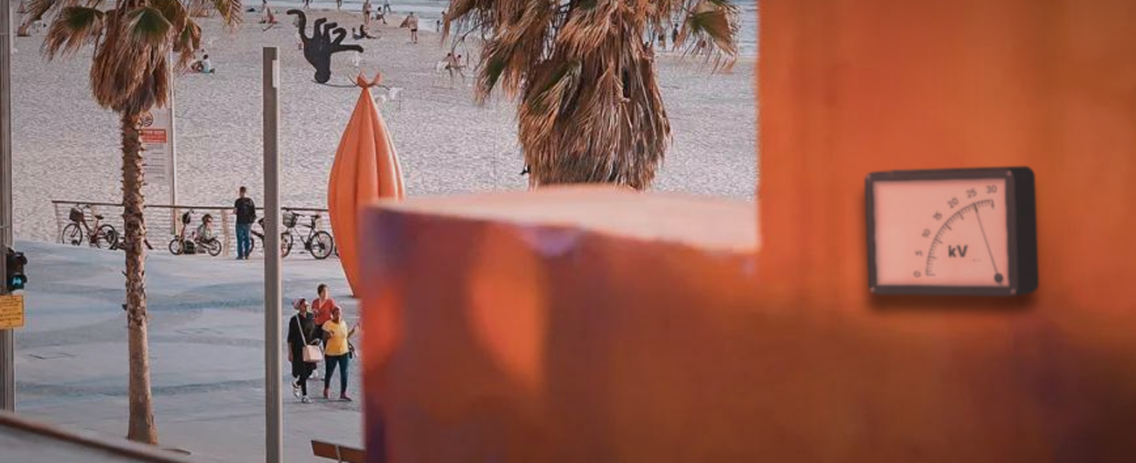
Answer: 25 kV
